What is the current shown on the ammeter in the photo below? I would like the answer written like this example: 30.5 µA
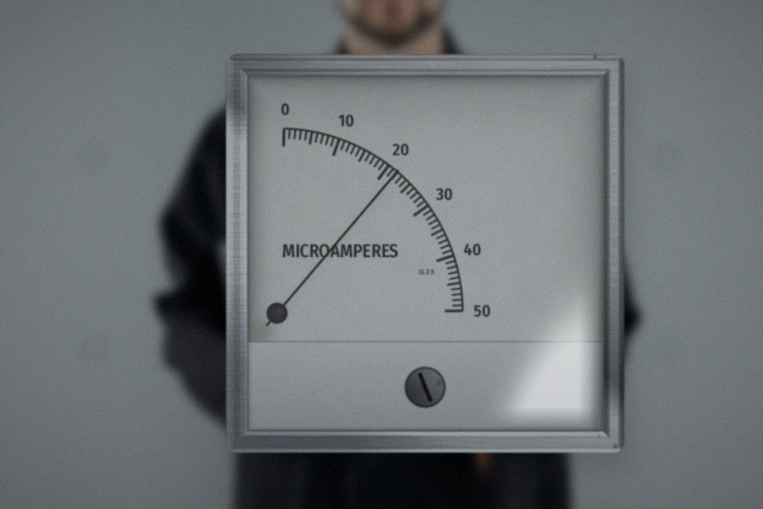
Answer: 22 µA
